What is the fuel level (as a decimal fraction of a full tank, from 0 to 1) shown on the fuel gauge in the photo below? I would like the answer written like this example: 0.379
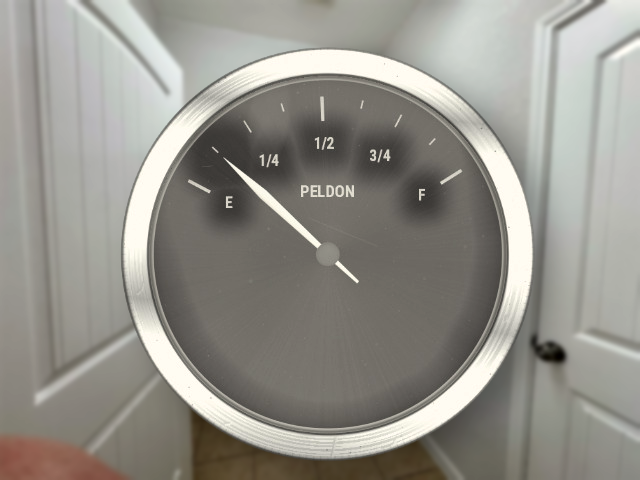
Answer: 0.125
